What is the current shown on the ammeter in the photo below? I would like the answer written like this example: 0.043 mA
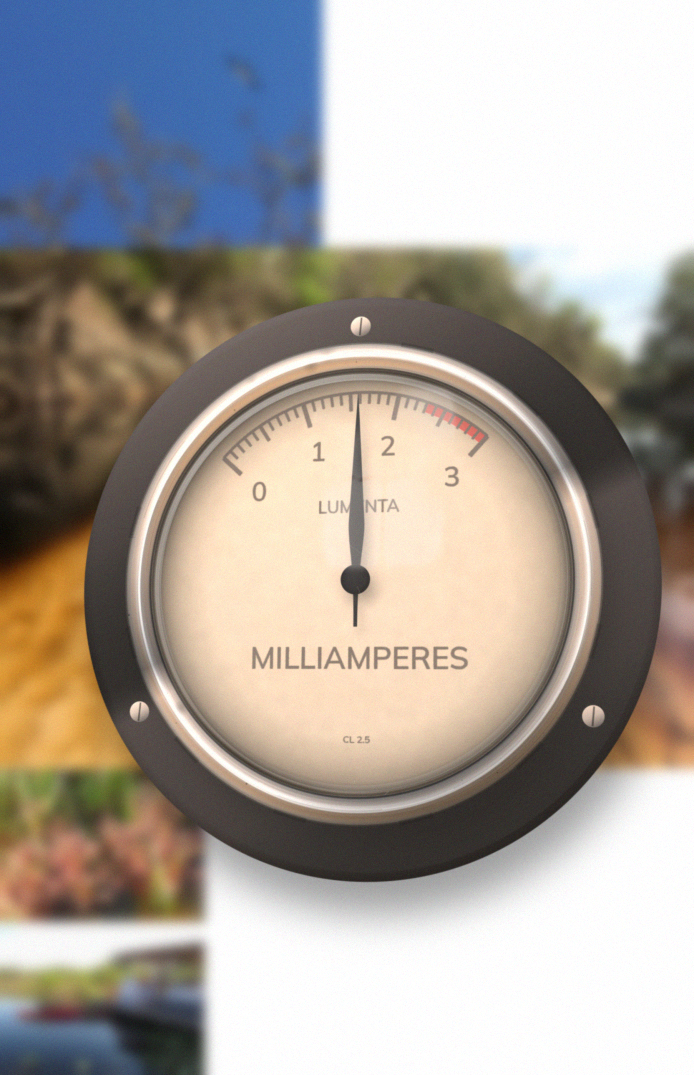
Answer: 1.6 mA
